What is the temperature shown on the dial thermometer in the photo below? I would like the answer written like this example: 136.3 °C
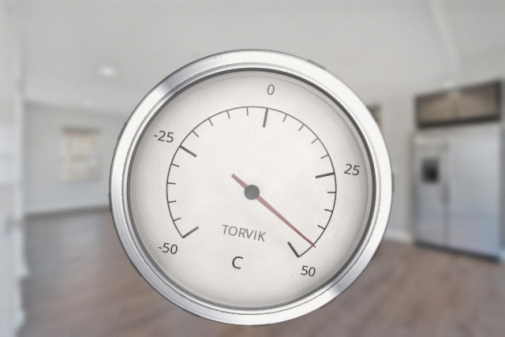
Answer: 45 °C
